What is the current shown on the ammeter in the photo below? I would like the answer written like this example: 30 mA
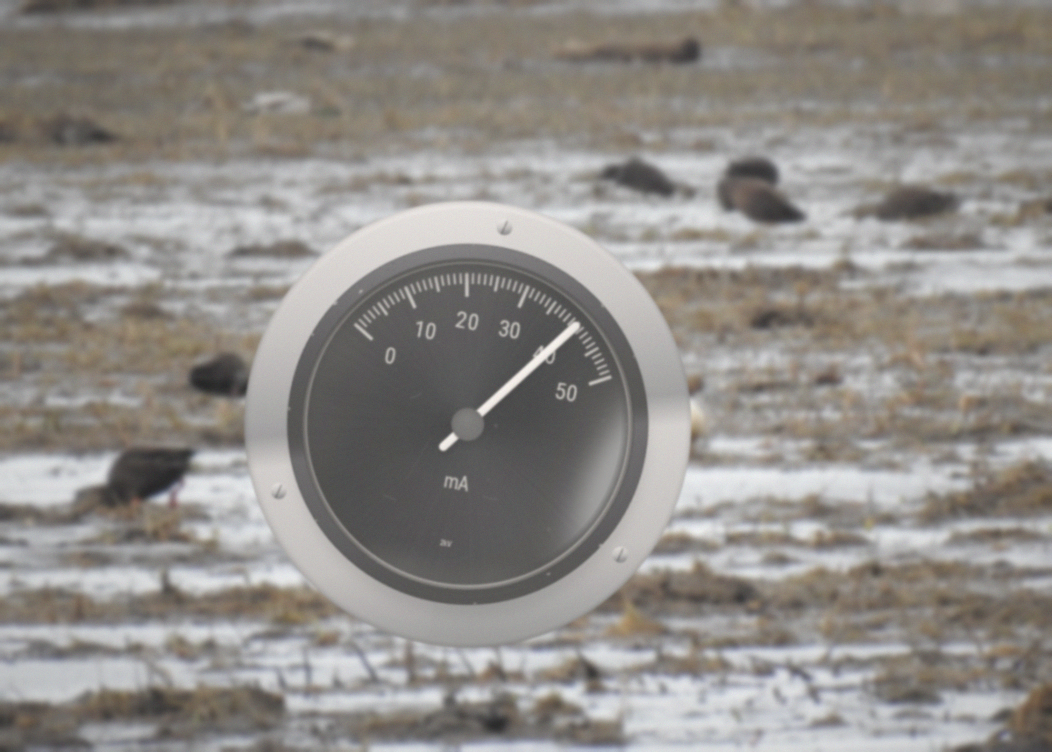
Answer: 40 mA
